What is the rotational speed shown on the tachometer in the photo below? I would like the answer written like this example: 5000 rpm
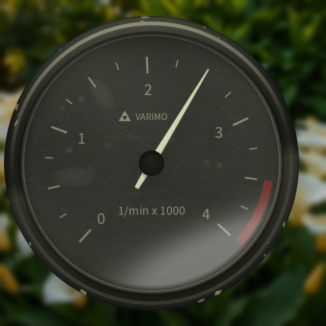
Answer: 2500 rpm
